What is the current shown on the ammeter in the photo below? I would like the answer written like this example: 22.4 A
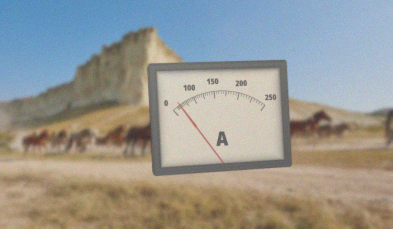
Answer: 50 A
